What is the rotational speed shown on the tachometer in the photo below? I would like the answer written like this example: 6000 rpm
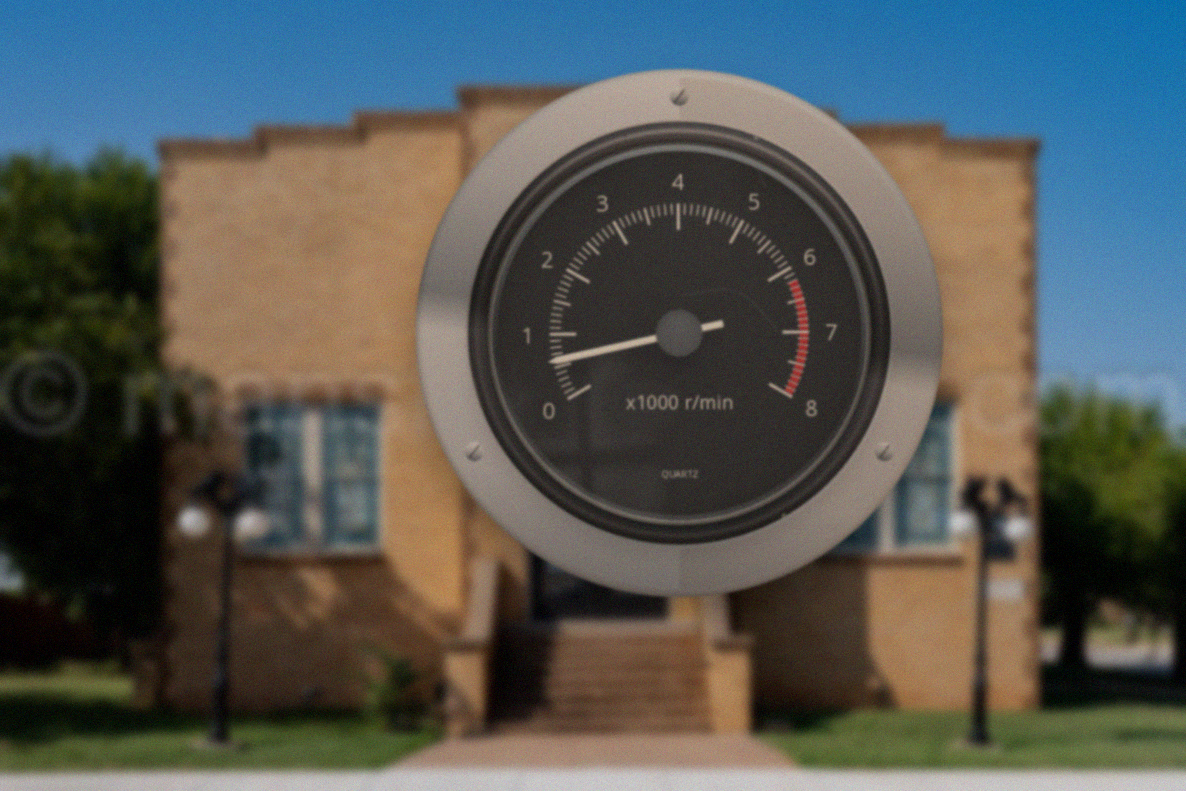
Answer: 600 rpm
